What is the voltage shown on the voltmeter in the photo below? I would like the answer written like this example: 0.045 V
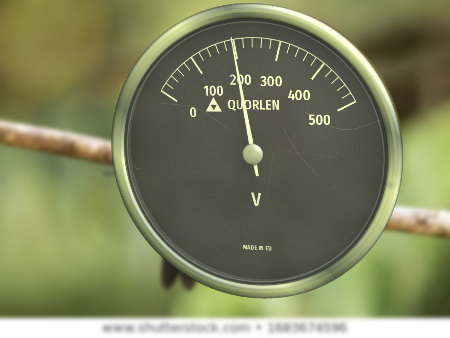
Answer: 200 V
